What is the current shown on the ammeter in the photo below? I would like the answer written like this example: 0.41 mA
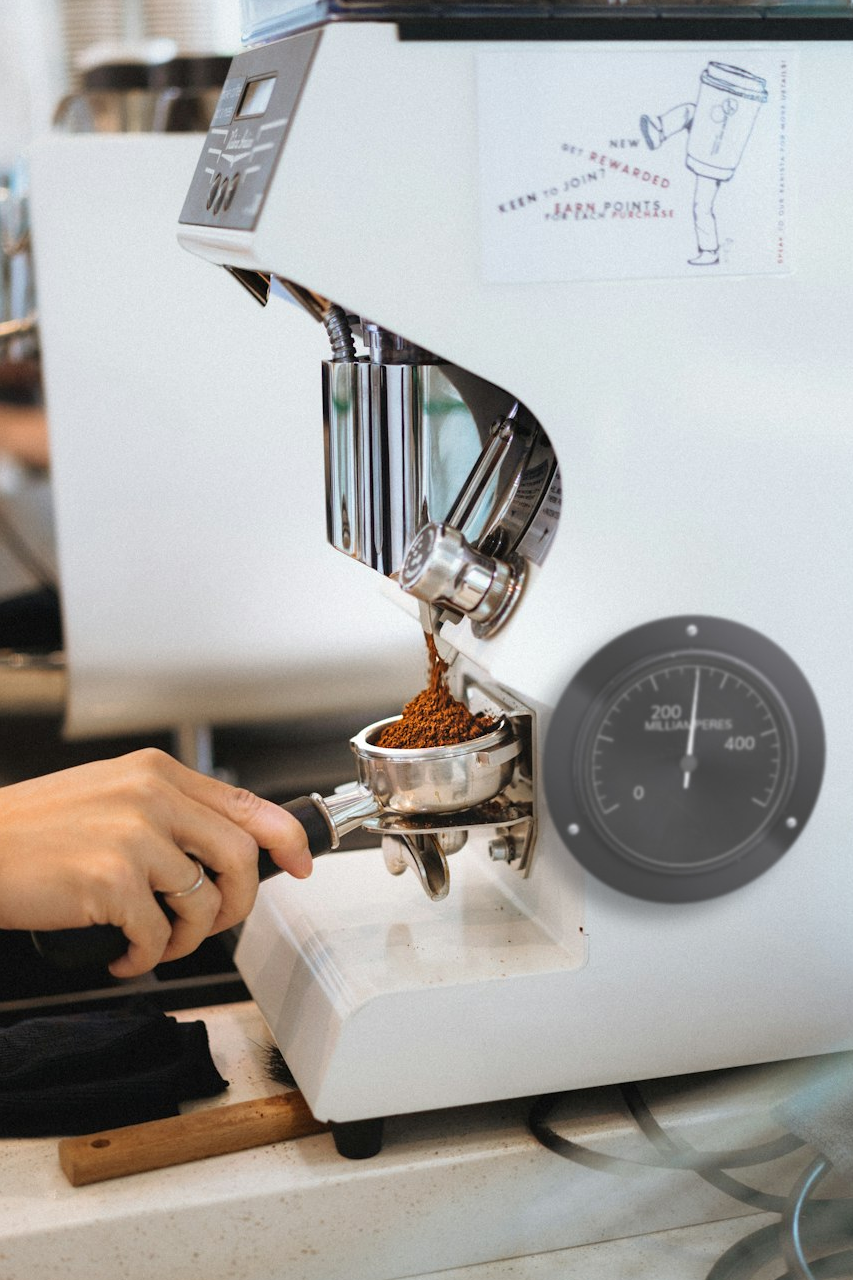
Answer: 260 mA
